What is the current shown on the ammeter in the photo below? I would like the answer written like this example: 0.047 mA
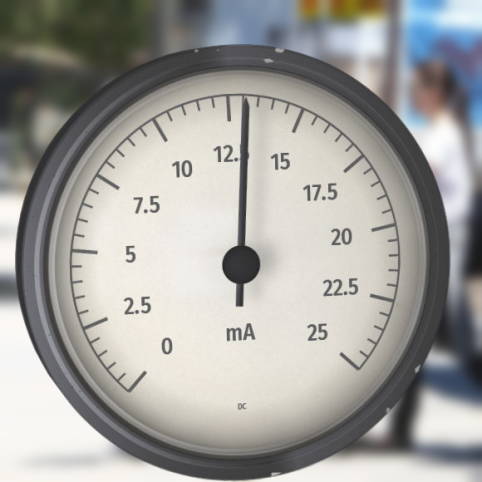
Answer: 13 mA
